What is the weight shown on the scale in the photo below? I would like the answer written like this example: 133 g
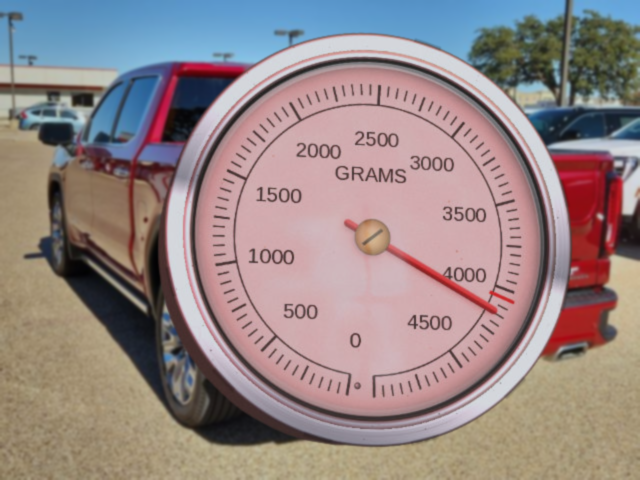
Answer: 4150 g
